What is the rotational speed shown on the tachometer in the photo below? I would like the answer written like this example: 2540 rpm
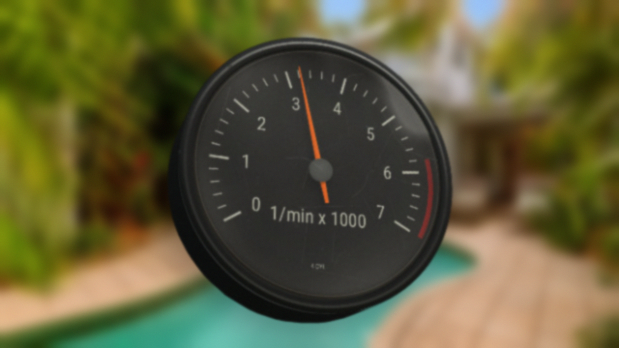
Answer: 3200 rpm
